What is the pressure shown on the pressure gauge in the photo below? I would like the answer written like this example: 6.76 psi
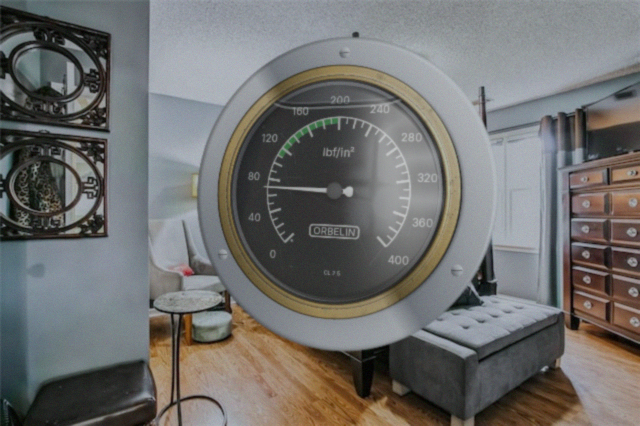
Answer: 70 psi
